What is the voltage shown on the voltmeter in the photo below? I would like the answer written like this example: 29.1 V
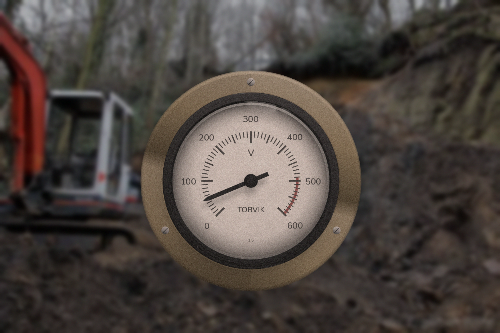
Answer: 50 V
